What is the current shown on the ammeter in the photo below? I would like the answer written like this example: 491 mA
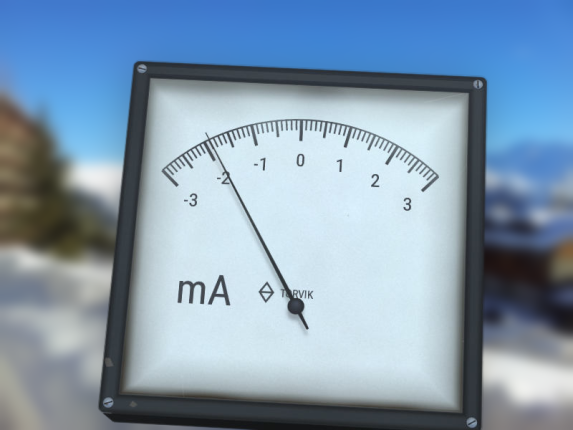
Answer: -1.9 mA
